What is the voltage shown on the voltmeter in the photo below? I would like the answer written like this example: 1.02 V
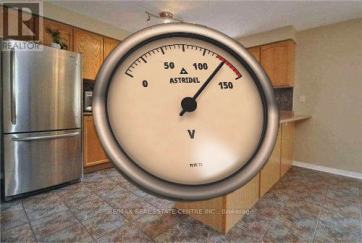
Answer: 125 V
